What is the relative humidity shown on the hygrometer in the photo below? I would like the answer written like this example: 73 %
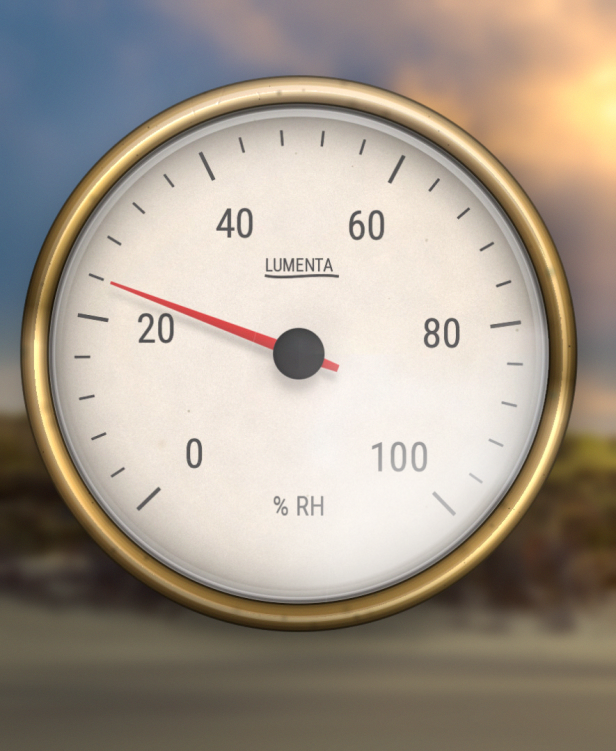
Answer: 24 %
